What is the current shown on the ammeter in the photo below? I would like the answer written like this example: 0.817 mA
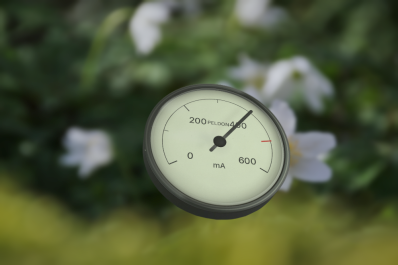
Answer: 400 mA
